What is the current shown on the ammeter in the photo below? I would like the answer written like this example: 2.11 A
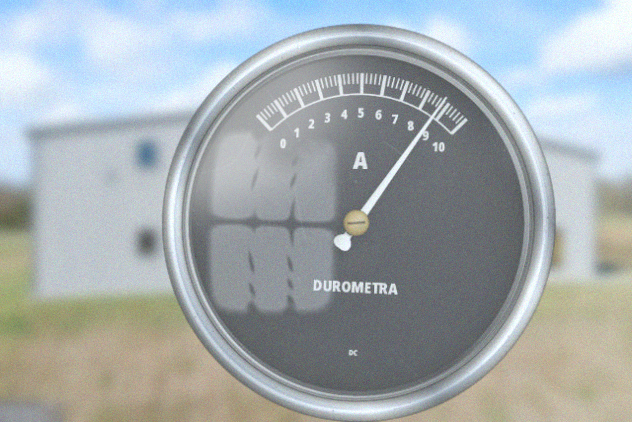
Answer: 8.8 A
